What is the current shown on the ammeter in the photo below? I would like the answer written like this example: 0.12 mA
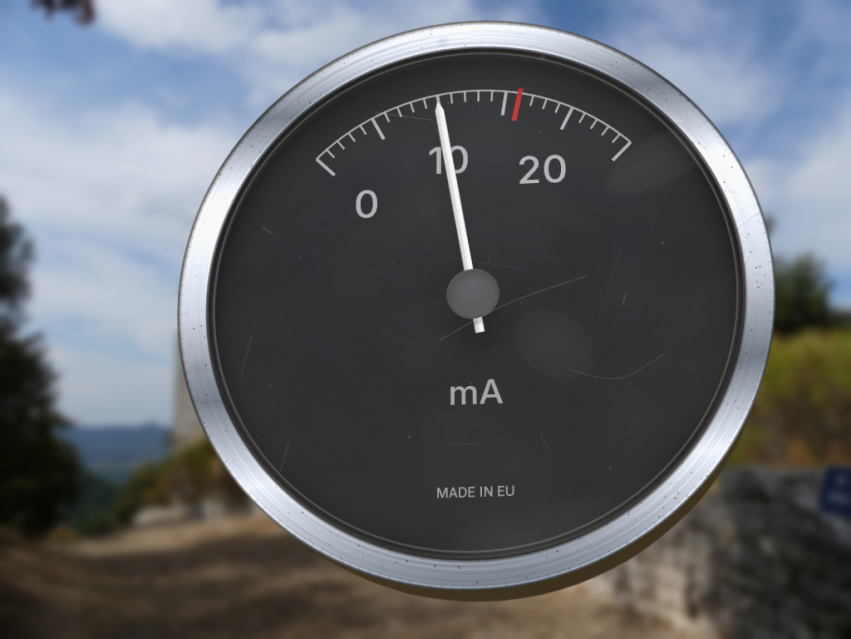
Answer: 10 mA
